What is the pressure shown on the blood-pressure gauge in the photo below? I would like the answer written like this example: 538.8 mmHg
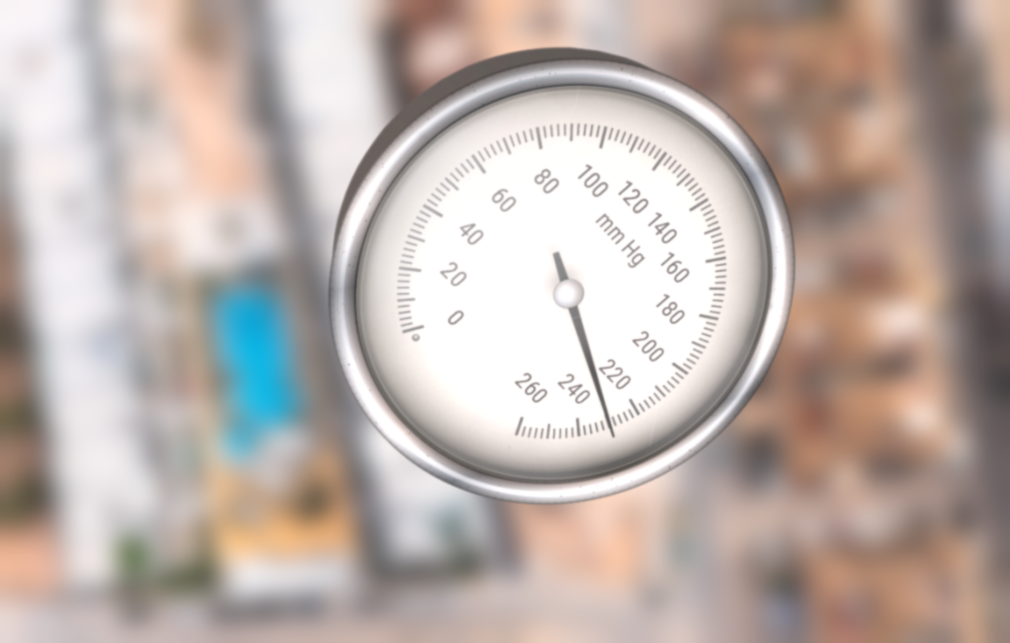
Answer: 230 mmHg
